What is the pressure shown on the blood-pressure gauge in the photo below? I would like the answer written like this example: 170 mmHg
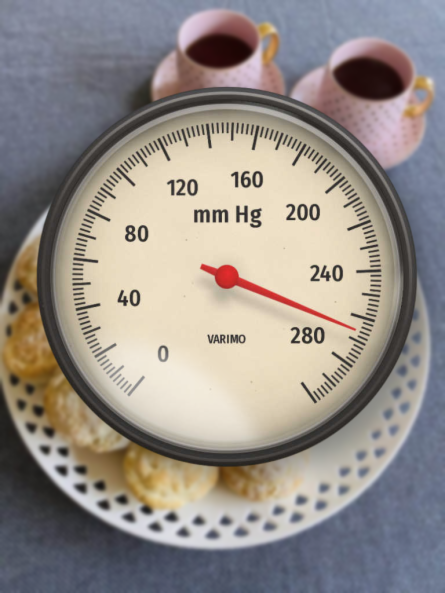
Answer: 266 mmHg
